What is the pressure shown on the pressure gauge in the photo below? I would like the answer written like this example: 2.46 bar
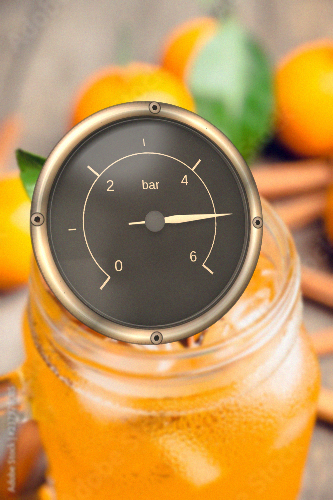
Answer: 5 bar
